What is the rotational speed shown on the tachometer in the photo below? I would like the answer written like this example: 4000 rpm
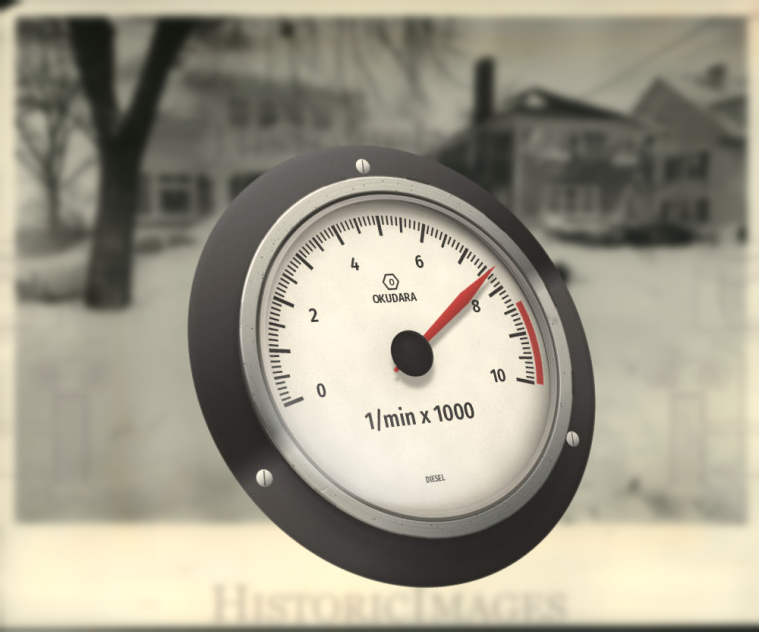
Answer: 7600 rpm
